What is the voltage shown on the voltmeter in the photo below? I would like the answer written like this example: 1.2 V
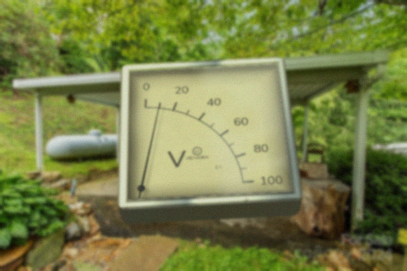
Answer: 10 V
